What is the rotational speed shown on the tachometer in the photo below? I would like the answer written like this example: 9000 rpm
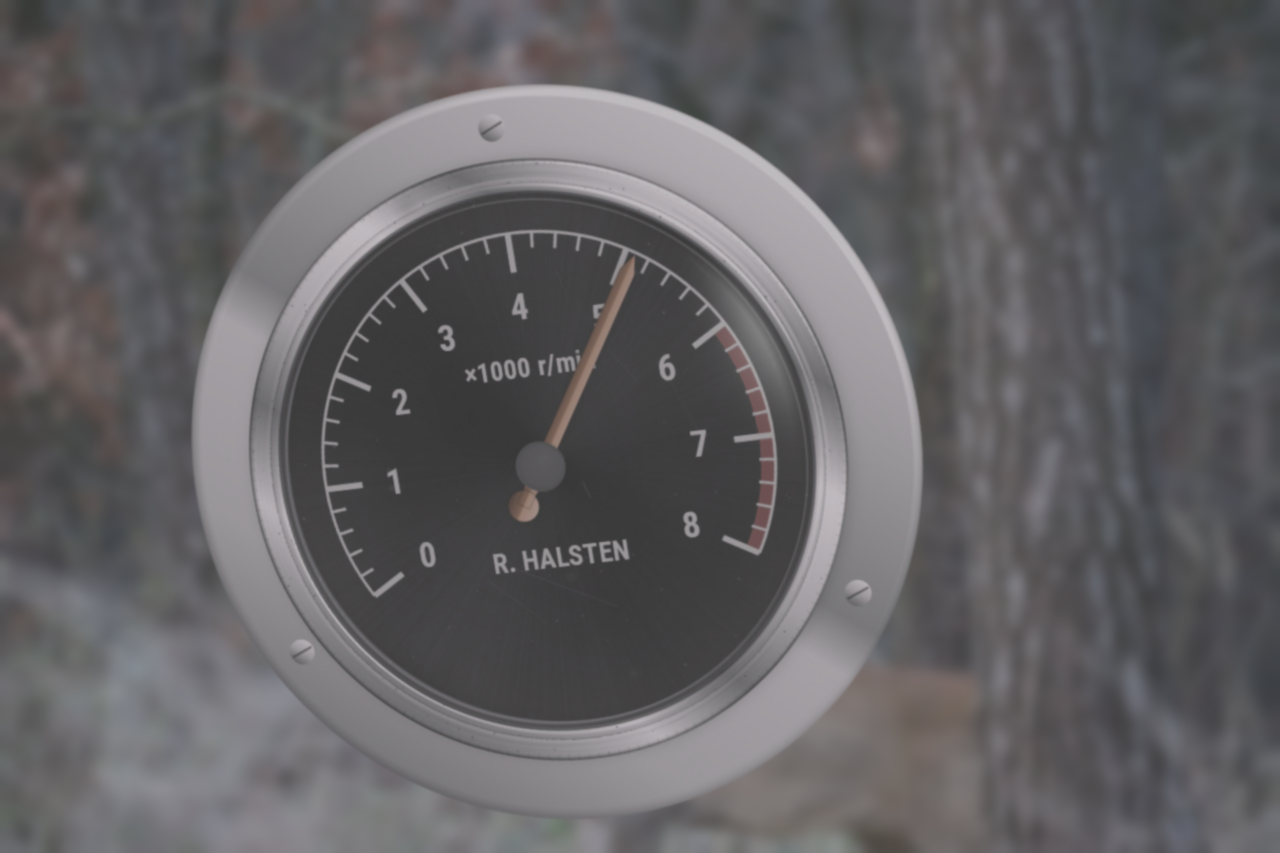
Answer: 5100 rpm
